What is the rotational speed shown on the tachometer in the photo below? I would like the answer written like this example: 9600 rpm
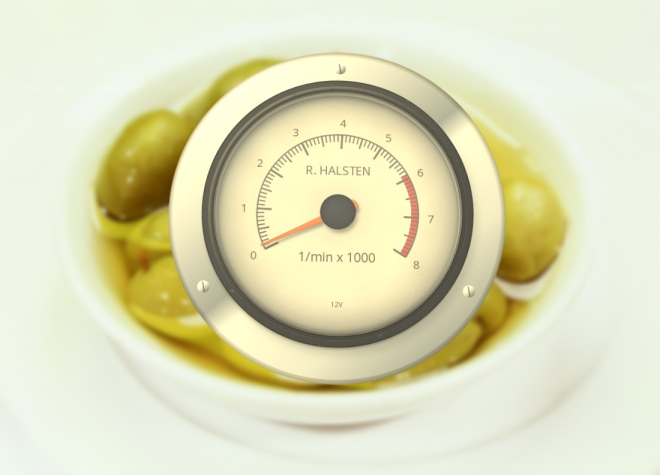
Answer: 100 rpm
